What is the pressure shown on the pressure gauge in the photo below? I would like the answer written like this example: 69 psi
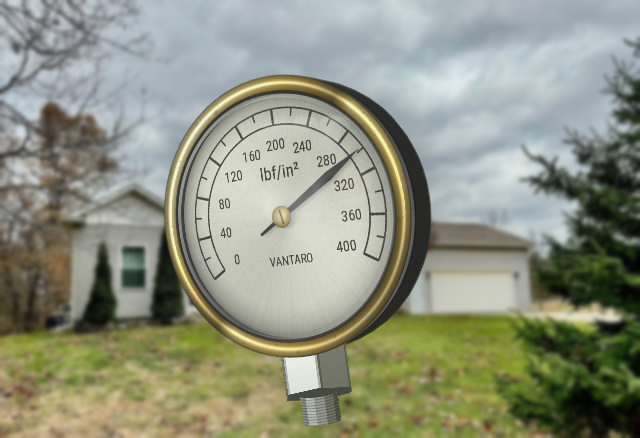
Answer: 300 psi
